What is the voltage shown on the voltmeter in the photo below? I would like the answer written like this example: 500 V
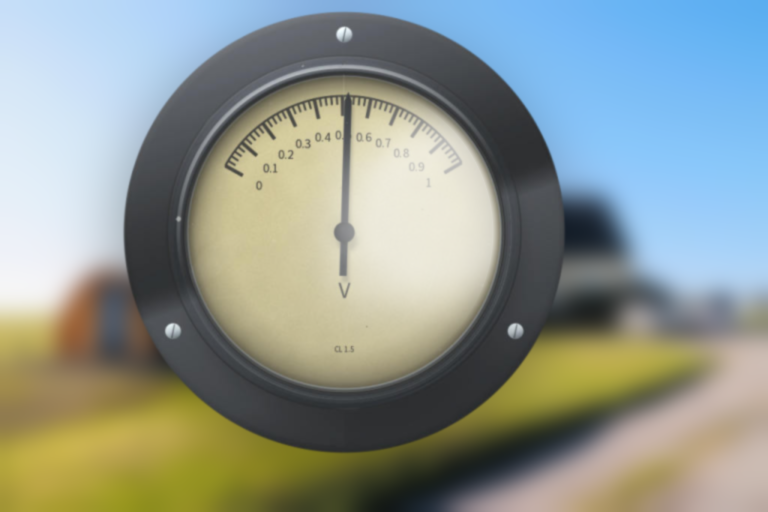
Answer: 0.52 V
